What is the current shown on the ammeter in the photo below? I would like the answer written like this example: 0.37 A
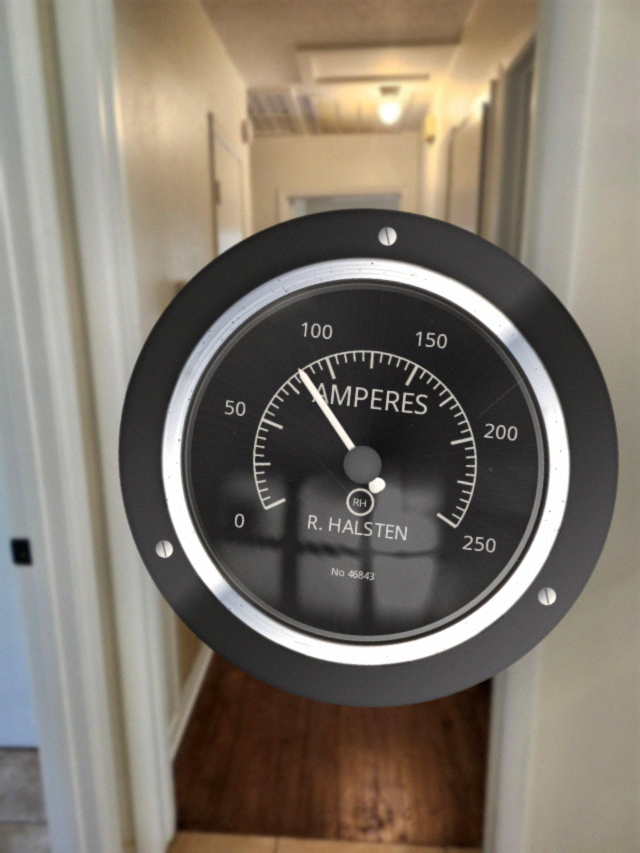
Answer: 85 A
